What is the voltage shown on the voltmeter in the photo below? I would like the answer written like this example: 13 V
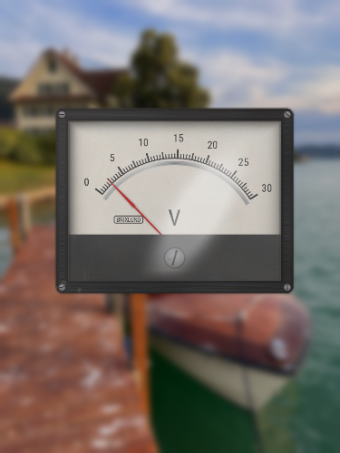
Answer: 2.5 V
